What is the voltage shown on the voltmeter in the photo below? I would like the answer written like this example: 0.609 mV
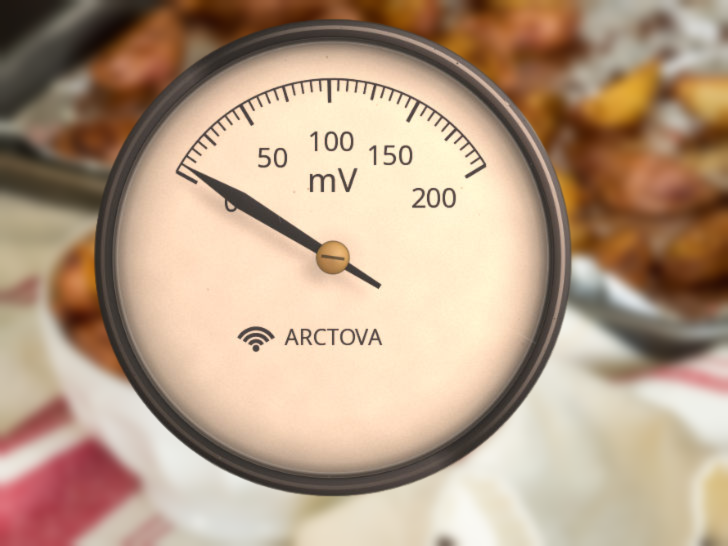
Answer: 5 mV
